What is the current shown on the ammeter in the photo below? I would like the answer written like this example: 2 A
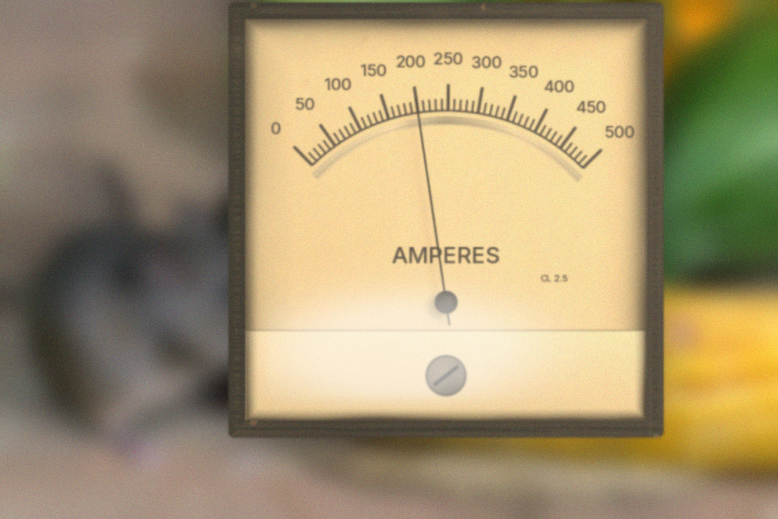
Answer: 200 A
